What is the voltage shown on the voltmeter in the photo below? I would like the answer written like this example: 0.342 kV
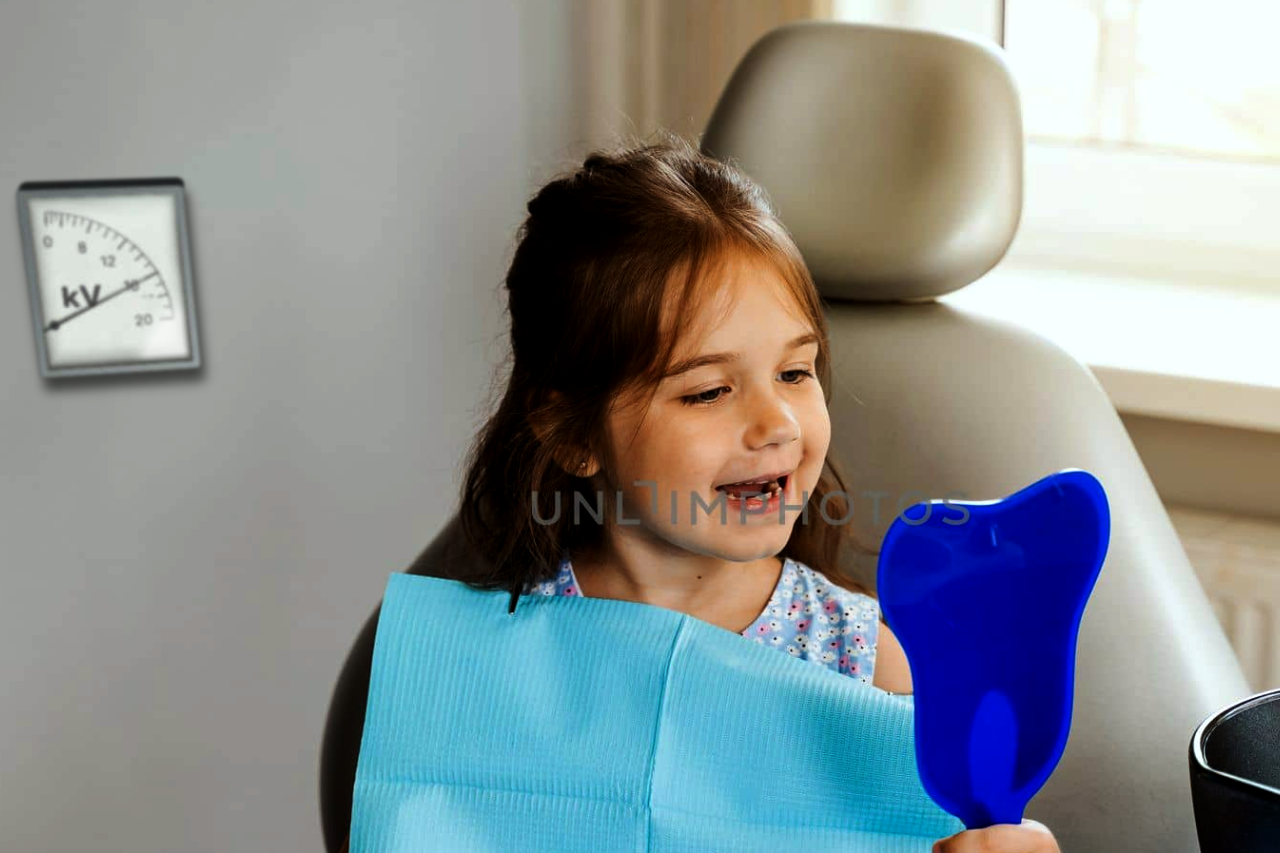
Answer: 16 kV
